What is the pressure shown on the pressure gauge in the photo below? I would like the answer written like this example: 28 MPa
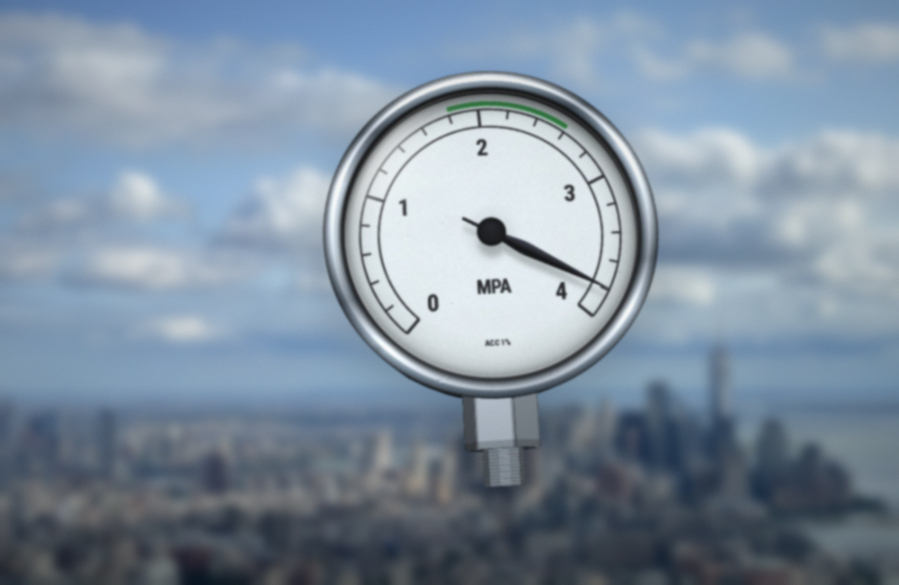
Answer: 3.8 MPa
